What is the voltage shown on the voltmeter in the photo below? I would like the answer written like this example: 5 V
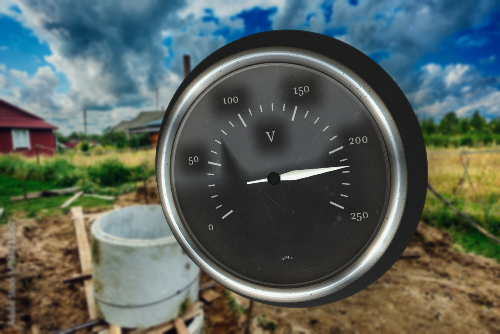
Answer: 215 V
